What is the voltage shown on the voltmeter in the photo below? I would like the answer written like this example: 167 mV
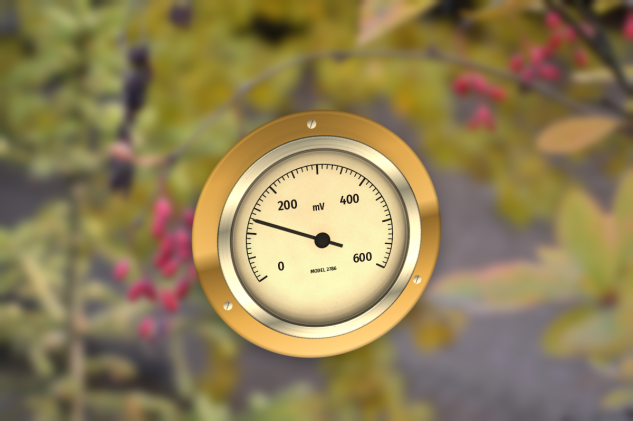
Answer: 130 mV
